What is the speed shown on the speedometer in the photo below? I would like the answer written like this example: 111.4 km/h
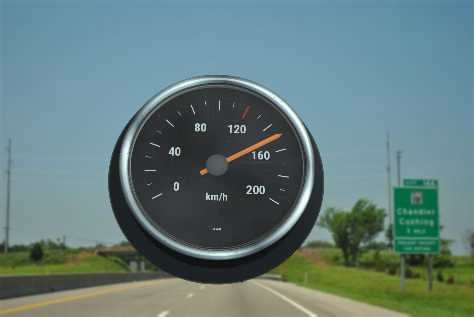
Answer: 150 km/h
